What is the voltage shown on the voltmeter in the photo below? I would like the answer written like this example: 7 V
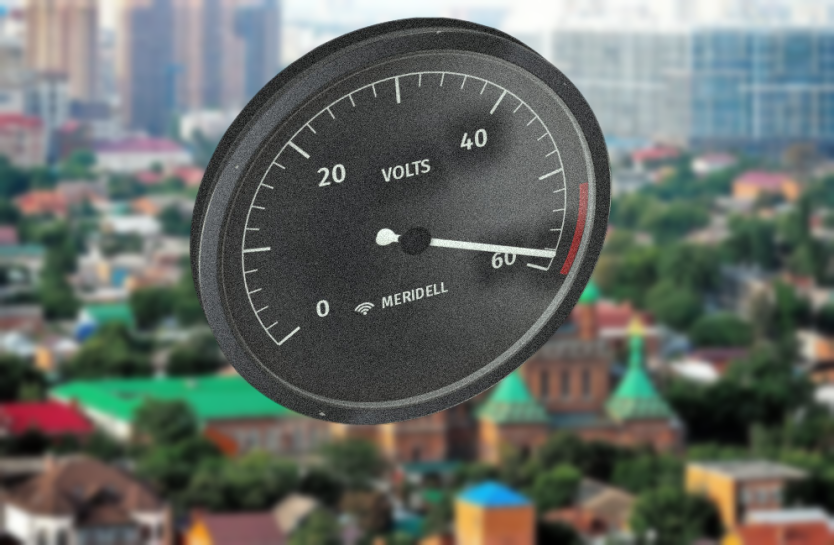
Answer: 58 V
